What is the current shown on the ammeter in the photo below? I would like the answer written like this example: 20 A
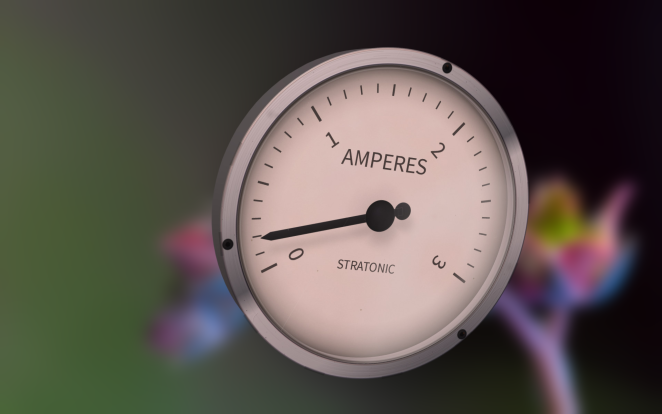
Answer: 0.2 A
